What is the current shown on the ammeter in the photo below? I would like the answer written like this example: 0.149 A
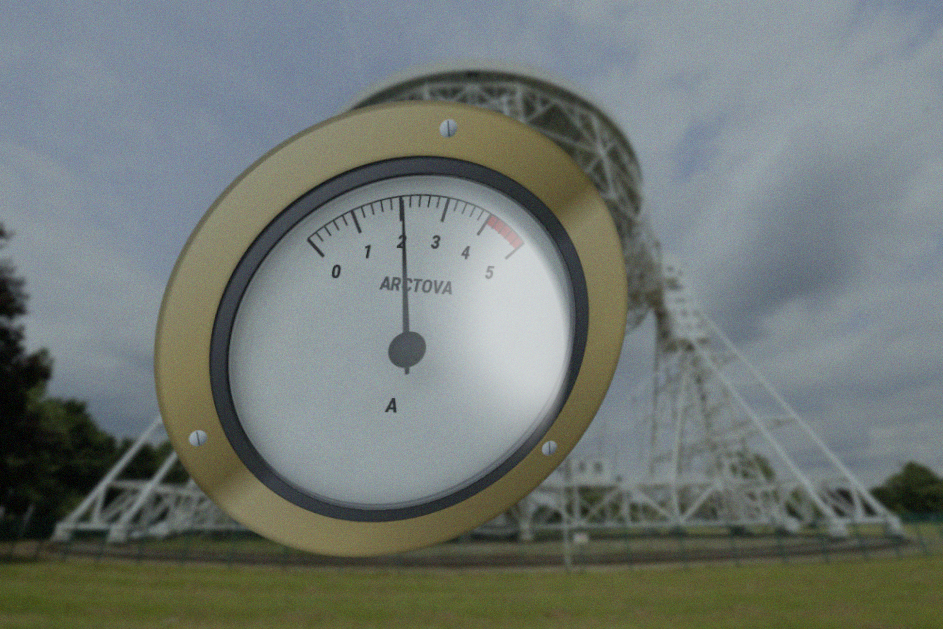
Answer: 2 A
